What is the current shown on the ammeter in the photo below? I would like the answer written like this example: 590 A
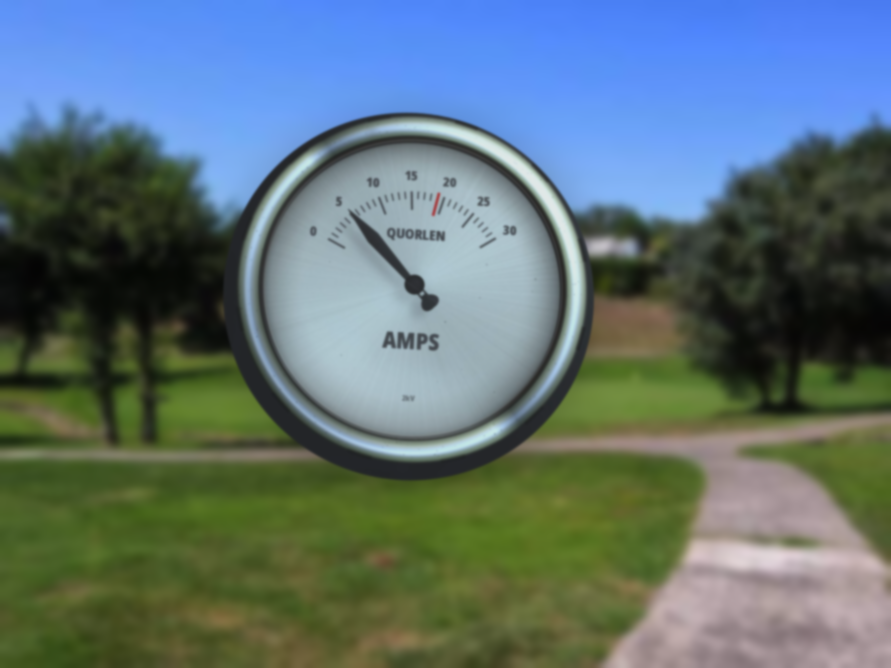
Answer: 5 A
